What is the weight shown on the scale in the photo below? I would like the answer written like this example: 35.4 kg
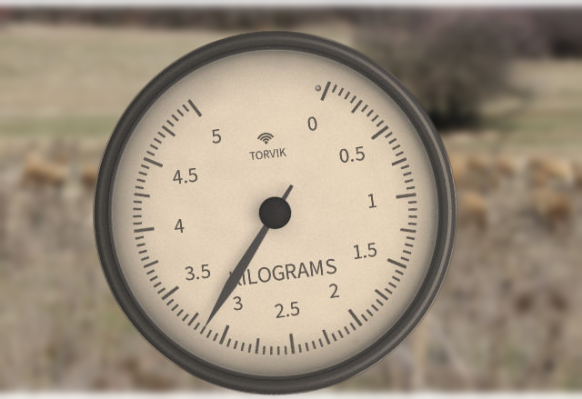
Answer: 3.15 kg
